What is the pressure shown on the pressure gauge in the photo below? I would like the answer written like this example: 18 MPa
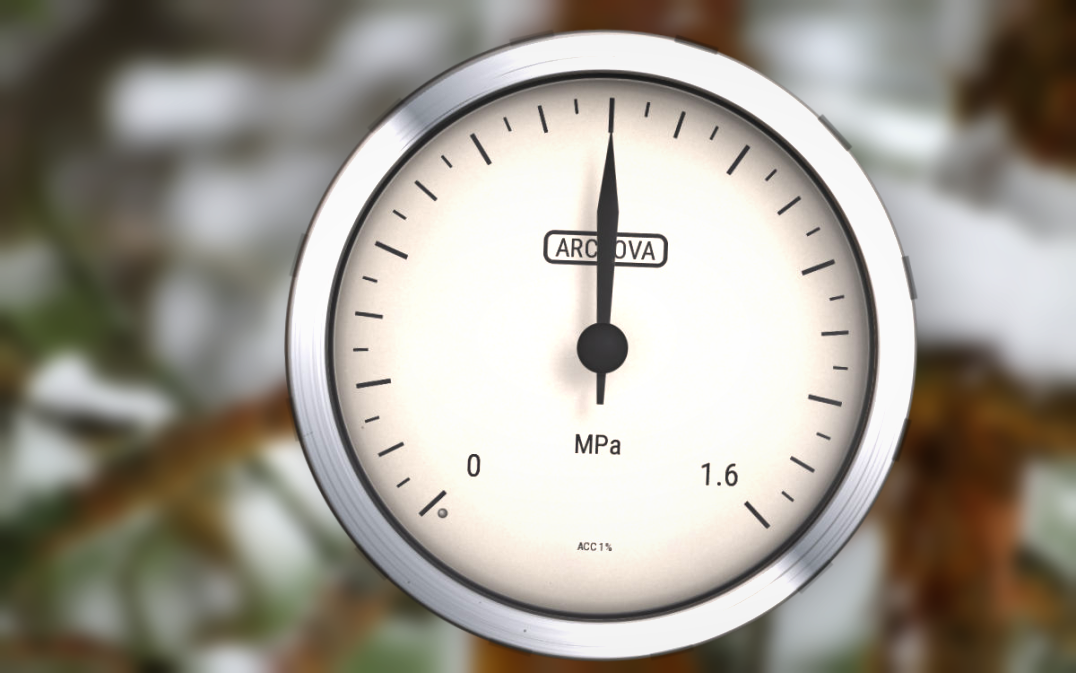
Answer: 0.8 MPa
